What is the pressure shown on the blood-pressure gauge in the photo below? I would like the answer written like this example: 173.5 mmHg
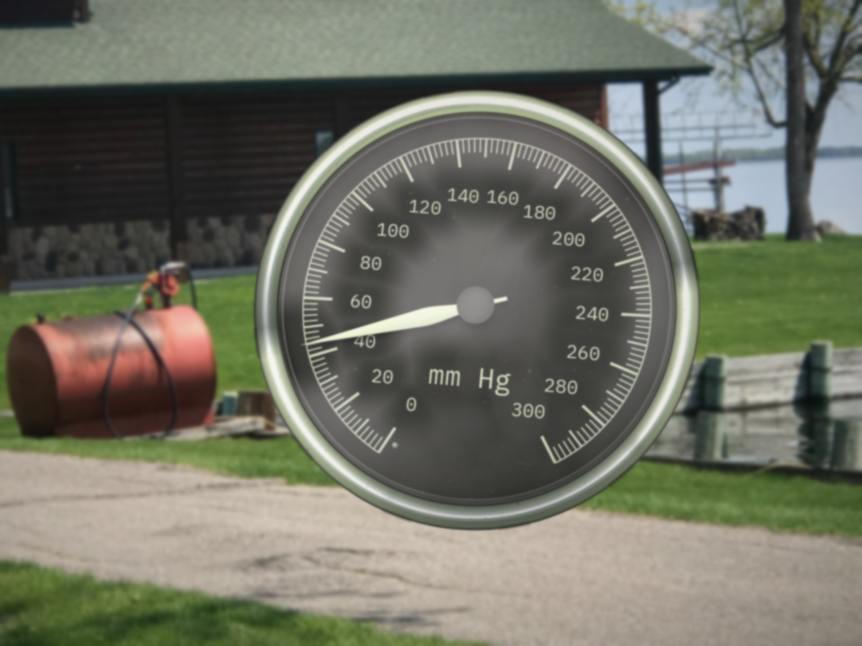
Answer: 44 mmHg
